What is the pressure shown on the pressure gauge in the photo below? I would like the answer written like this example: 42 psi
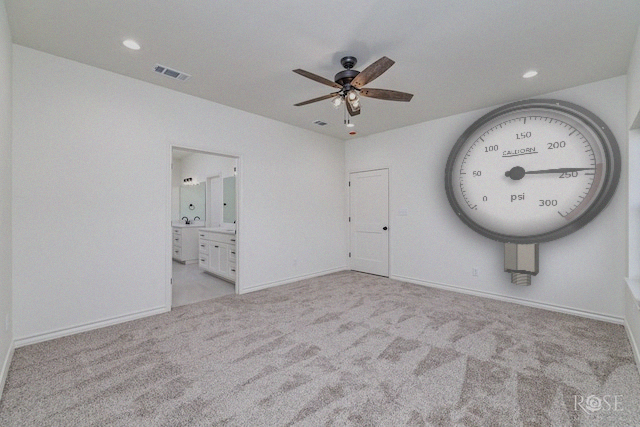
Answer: 245 psi
